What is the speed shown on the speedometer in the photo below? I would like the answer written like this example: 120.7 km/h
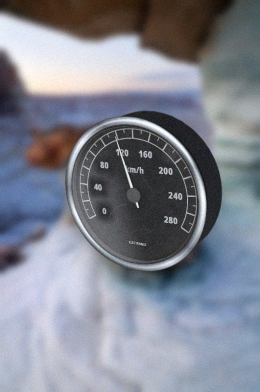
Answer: 120 km/h
